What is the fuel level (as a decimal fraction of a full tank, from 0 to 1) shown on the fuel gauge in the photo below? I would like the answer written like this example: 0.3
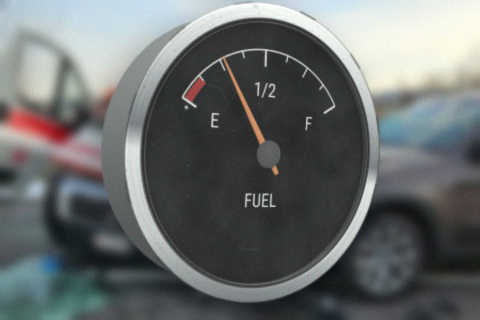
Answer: 0.25
